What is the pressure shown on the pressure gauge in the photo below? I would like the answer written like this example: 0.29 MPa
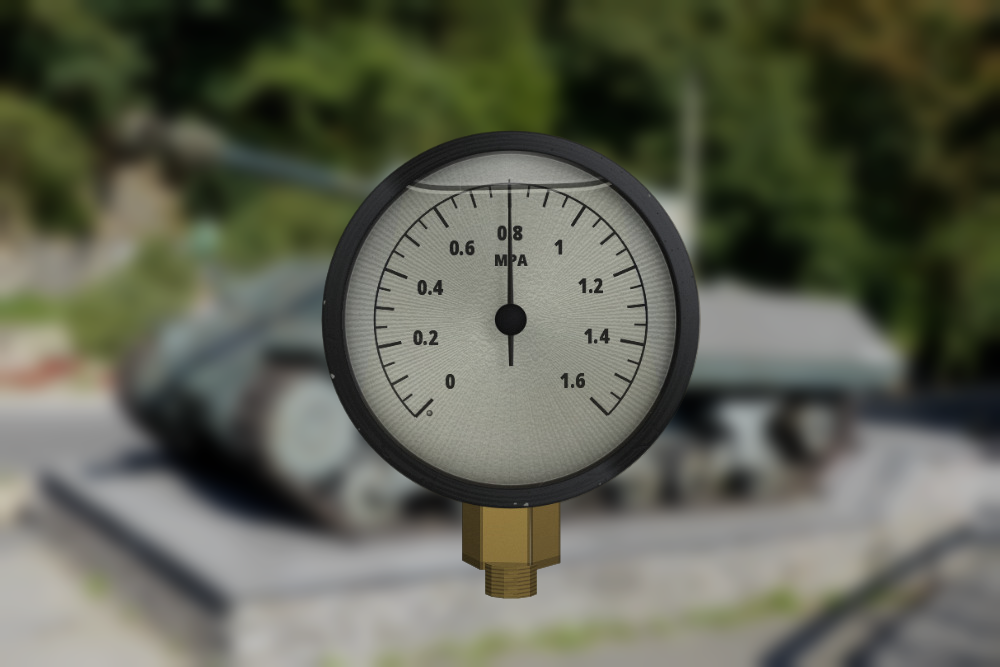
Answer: 0.8 MPa
